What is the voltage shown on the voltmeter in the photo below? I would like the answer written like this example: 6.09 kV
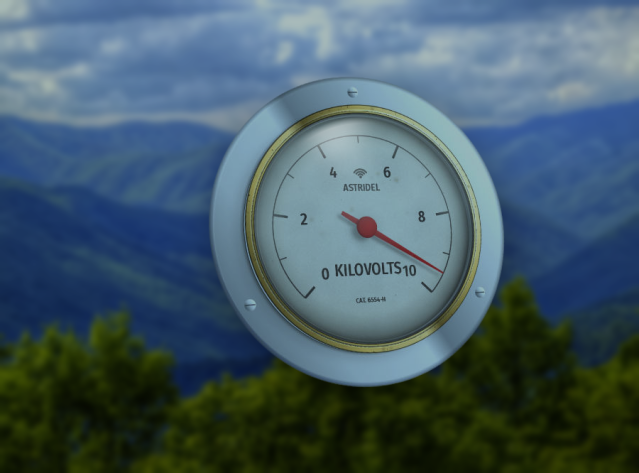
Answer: 9.5 kV
